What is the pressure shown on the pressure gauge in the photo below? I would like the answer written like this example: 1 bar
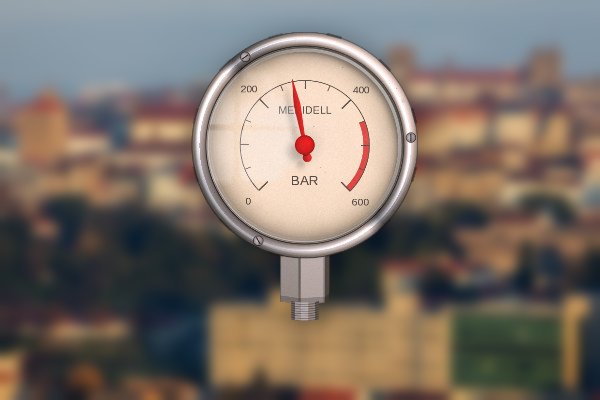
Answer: 275 bar
